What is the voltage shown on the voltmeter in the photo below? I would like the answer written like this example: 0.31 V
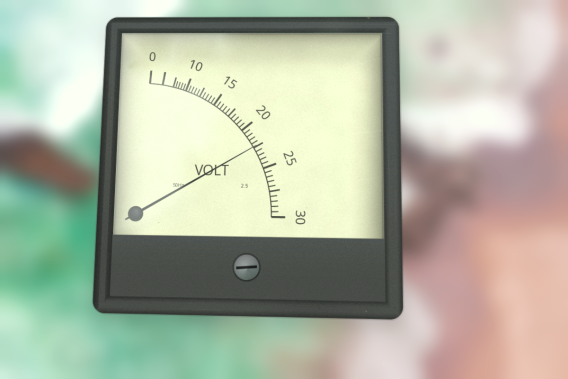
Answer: 22.5 V
